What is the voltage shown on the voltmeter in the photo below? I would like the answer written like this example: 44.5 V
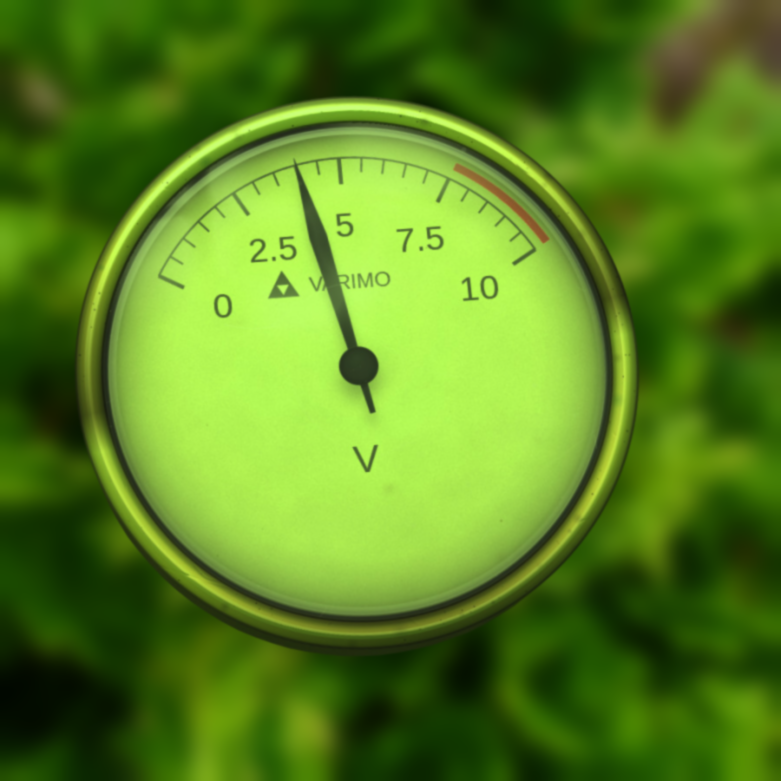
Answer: 4 V
